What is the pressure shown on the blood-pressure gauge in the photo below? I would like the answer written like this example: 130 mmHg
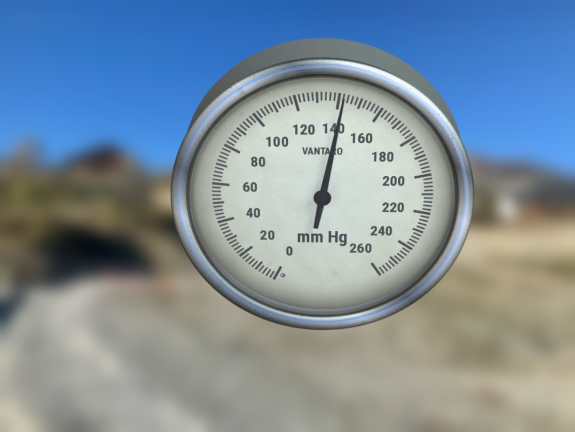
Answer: 142 mmHg
